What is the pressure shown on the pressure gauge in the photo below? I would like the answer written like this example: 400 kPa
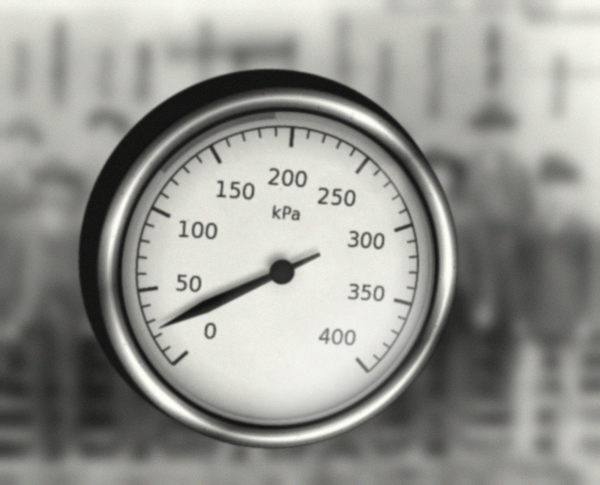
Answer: 25 kPa
